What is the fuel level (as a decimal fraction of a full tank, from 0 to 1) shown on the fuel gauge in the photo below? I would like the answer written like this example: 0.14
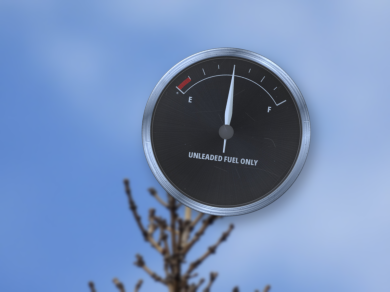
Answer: 0.5
